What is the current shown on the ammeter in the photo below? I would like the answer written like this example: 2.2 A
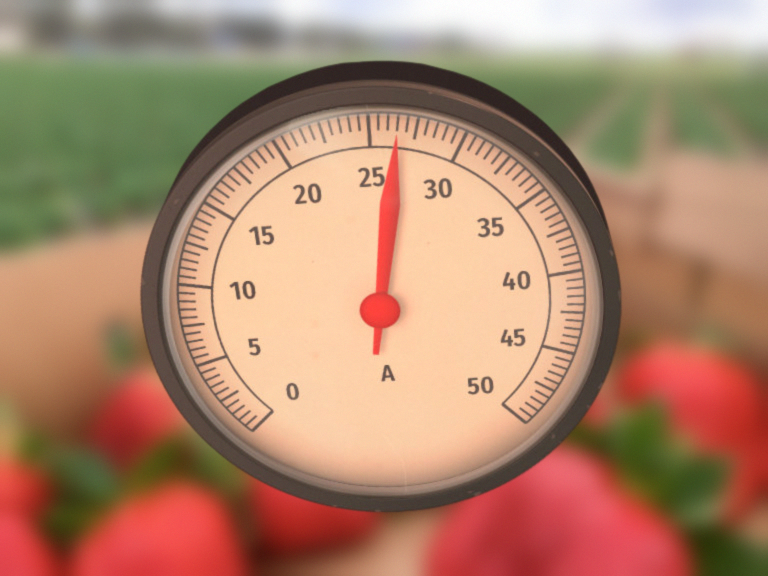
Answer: 26.5 A
